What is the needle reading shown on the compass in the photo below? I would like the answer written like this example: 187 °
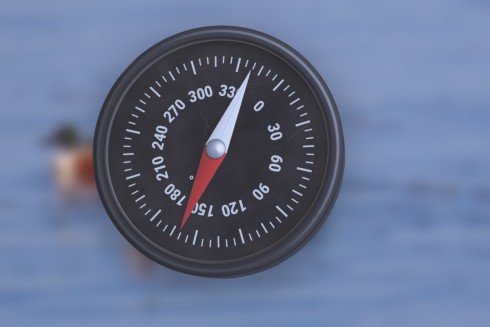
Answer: 160 °
